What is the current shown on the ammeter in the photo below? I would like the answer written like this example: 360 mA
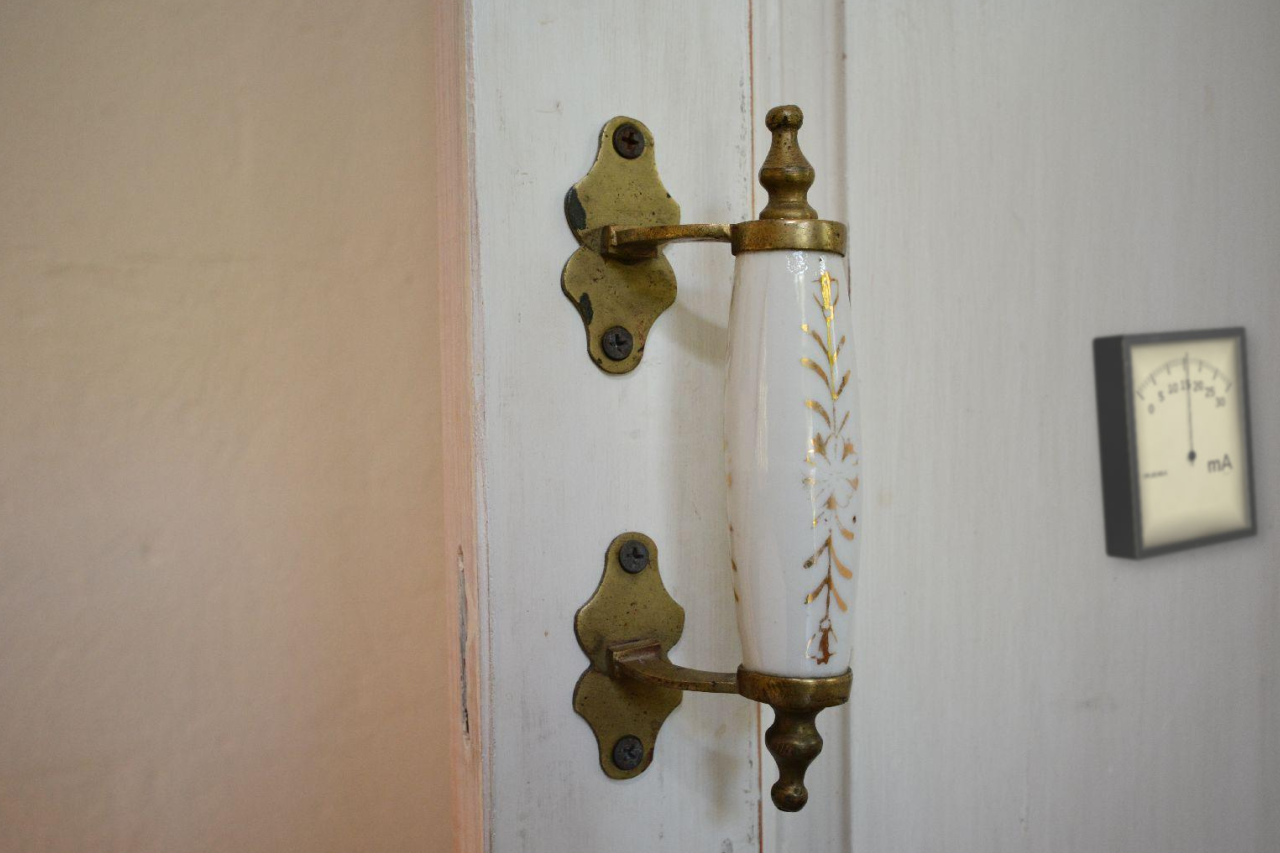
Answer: 15 mA
